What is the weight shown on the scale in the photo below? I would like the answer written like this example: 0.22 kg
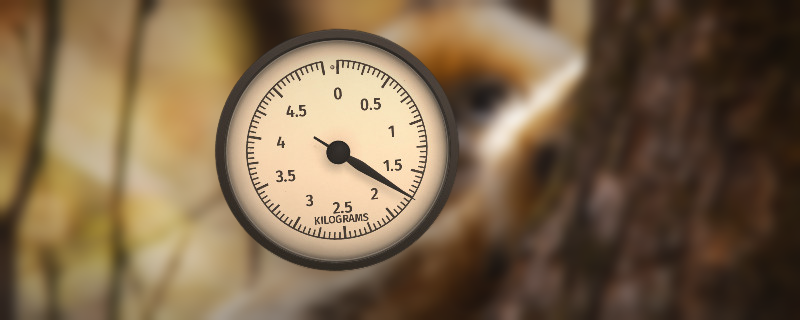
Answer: 1.75 kg
